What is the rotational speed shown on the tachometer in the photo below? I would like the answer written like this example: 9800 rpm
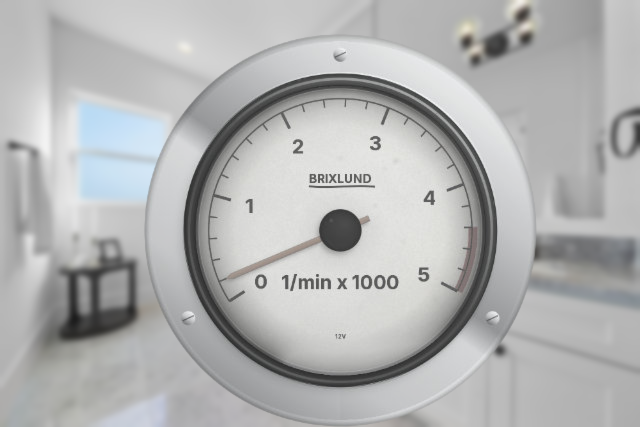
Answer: 200 rpm
